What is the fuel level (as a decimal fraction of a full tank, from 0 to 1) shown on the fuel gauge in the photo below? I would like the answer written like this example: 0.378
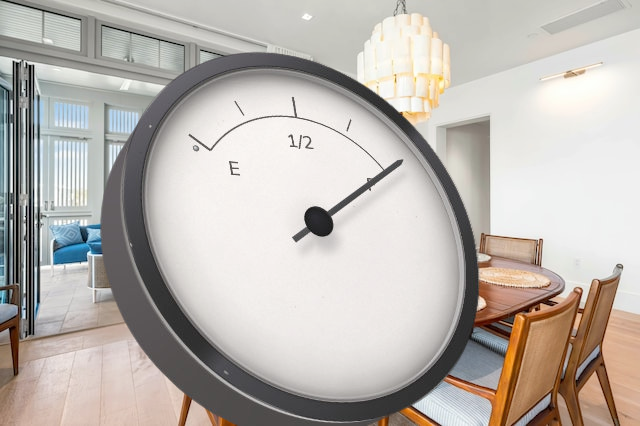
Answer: 1
